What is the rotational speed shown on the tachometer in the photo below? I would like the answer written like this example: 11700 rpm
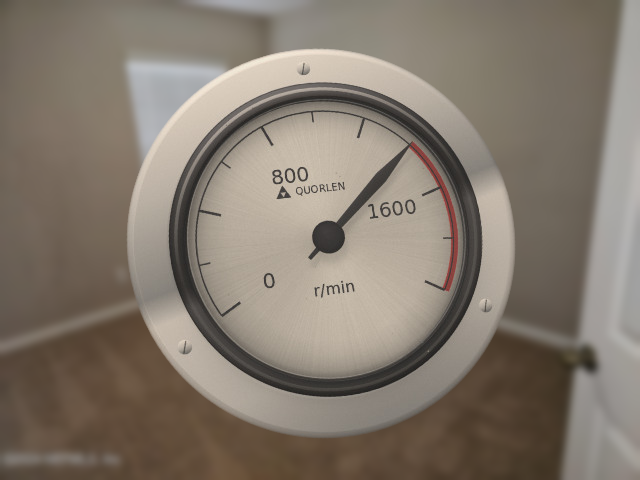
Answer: 1400 rpm
